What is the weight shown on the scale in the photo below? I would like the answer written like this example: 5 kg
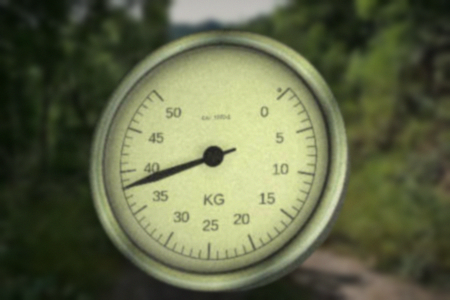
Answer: 38 kg
